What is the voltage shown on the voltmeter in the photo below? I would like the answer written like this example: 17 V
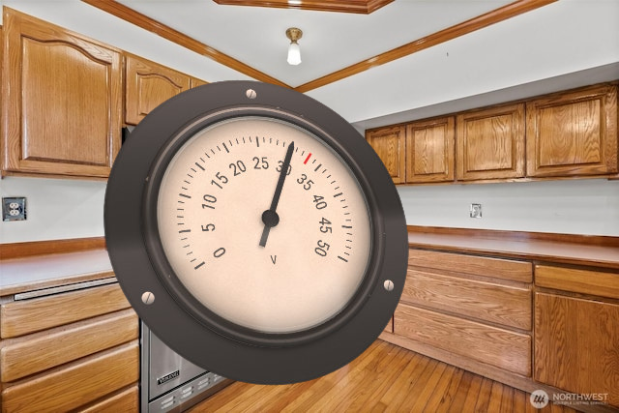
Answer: 30 V
